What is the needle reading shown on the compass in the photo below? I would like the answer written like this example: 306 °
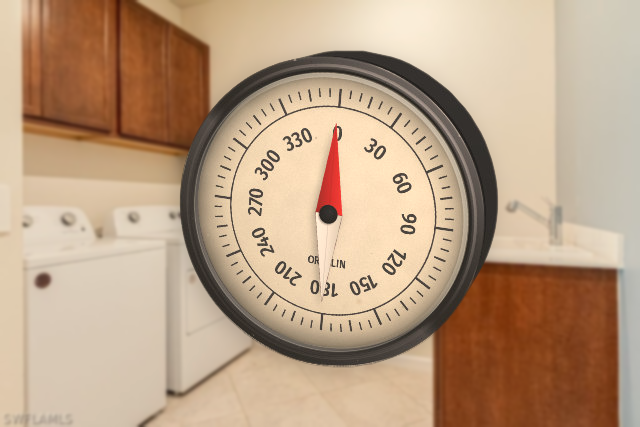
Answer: 0 °
